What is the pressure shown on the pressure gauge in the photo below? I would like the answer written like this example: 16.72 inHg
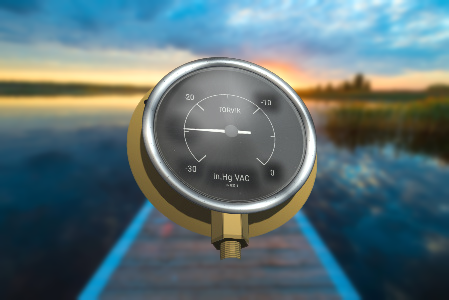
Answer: -25 inHg
